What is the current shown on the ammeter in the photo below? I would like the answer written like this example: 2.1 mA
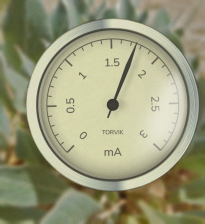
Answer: 1.75 mA
